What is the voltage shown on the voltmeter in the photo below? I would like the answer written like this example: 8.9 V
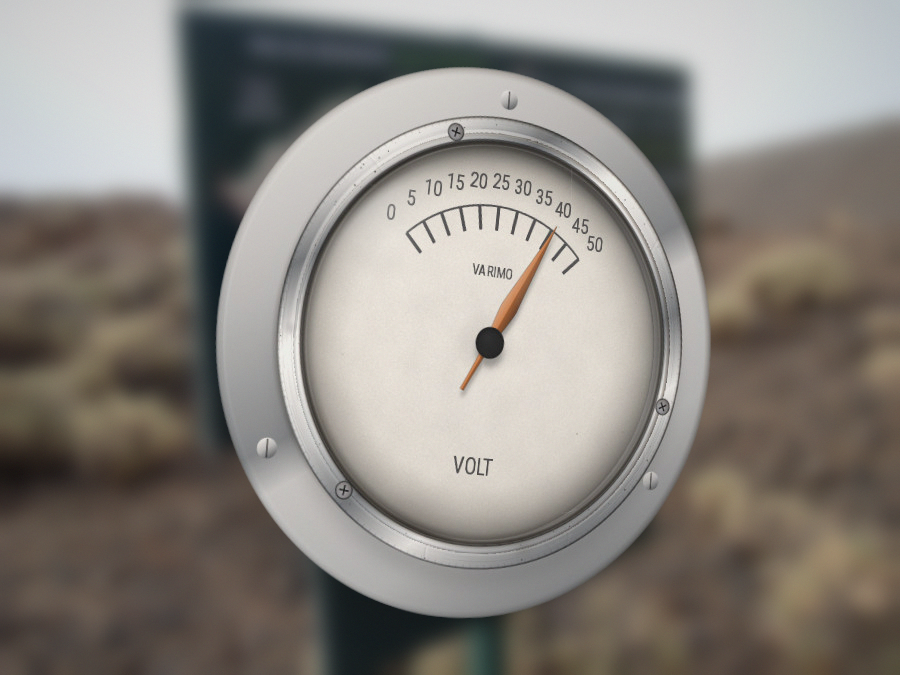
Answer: 40 V
